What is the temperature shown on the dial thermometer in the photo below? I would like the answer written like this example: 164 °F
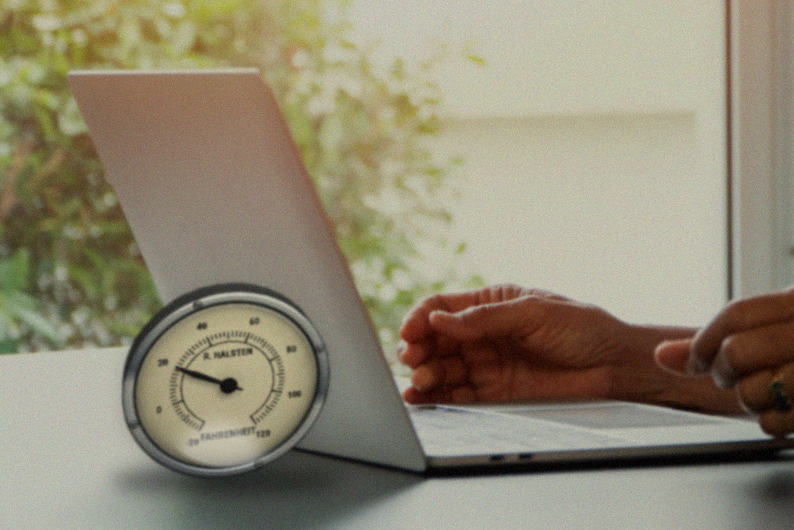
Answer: 20 °F
